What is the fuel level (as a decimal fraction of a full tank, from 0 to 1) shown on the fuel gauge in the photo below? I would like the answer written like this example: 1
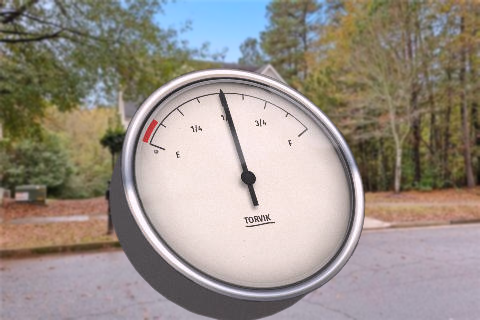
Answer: 0.5
